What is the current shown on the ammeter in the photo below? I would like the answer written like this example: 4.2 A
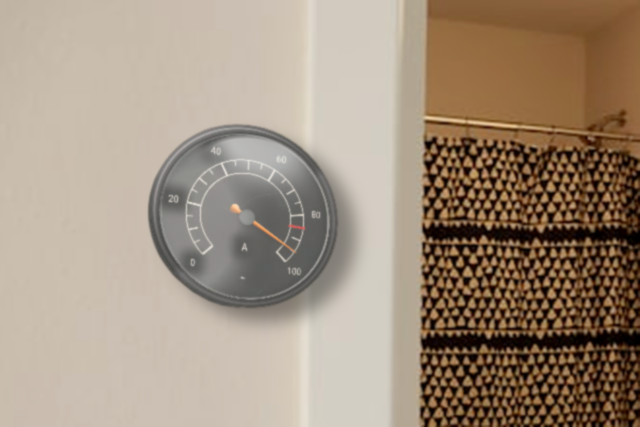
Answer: 95 A
